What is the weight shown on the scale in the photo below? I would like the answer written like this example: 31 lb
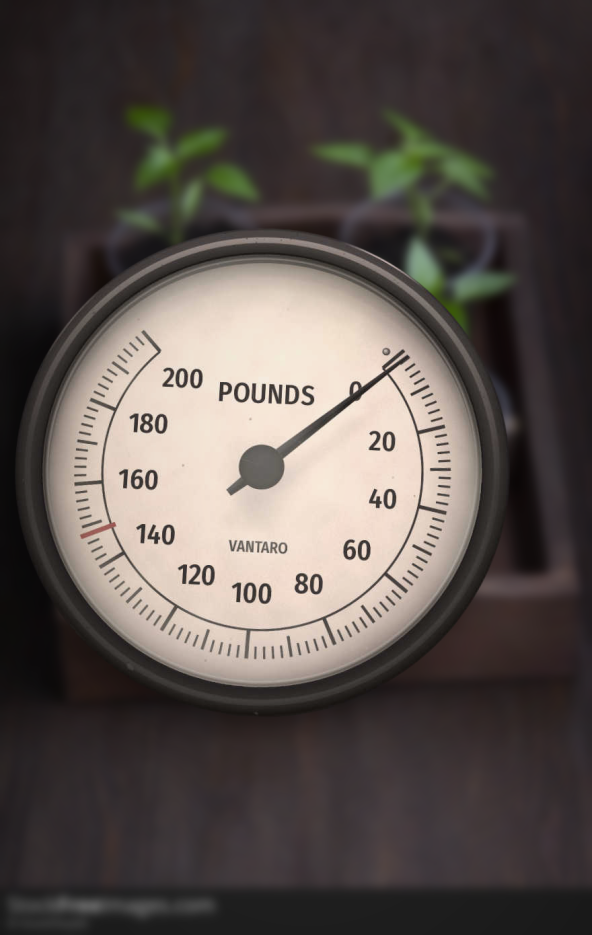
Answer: 2 lb
